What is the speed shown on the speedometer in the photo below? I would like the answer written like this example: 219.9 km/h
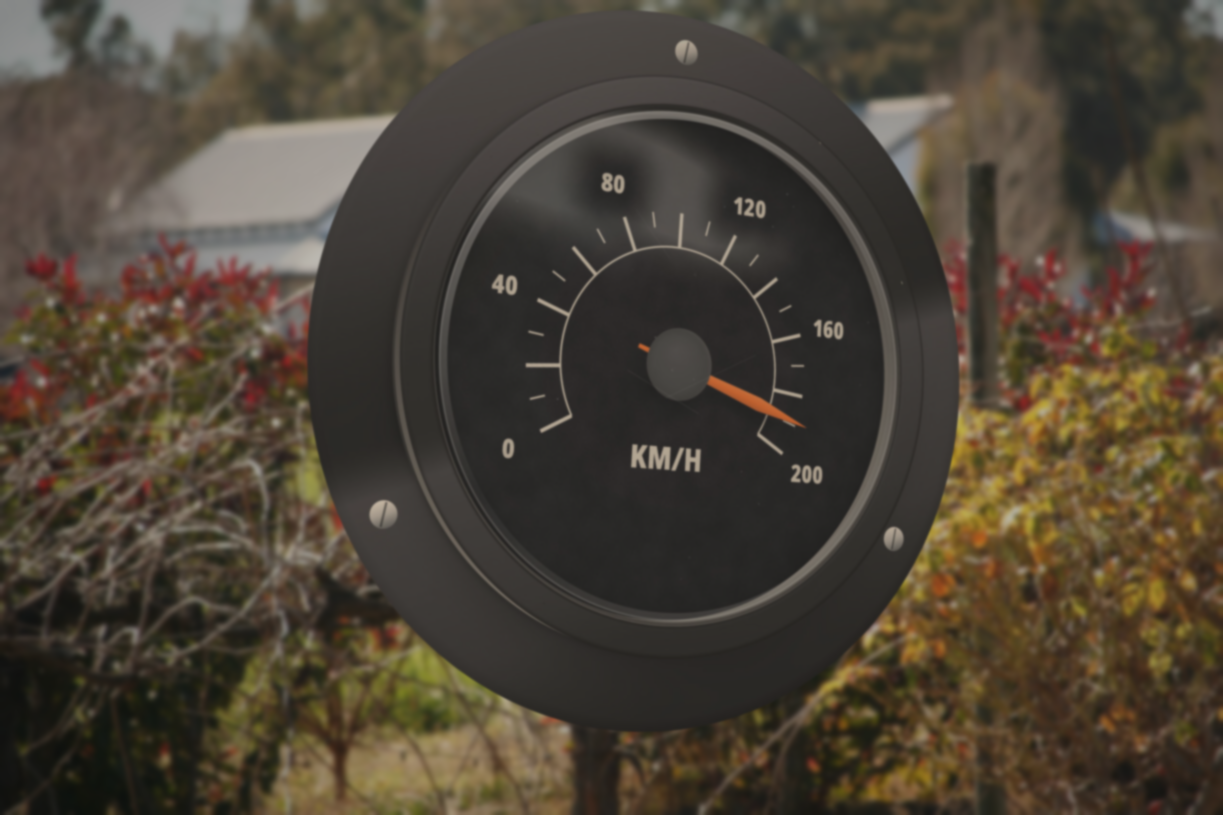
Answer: 190 km/h
